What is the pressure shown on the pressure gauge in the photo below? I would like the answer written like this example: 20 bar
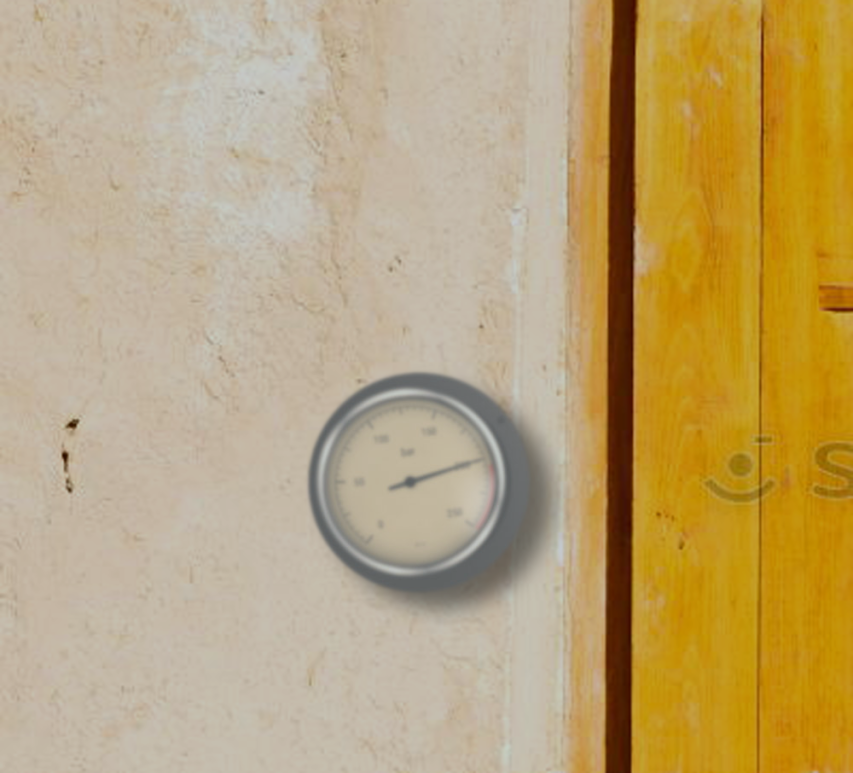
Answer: 200 bar
